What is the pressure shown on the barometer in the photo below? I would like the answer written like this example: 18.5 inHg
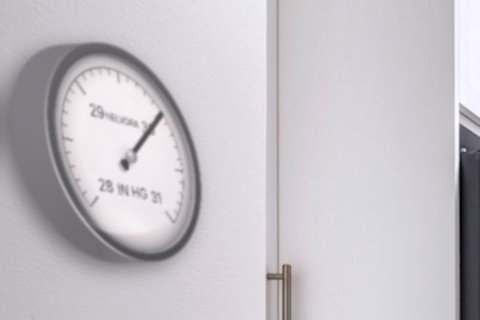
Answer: 30 inHg
